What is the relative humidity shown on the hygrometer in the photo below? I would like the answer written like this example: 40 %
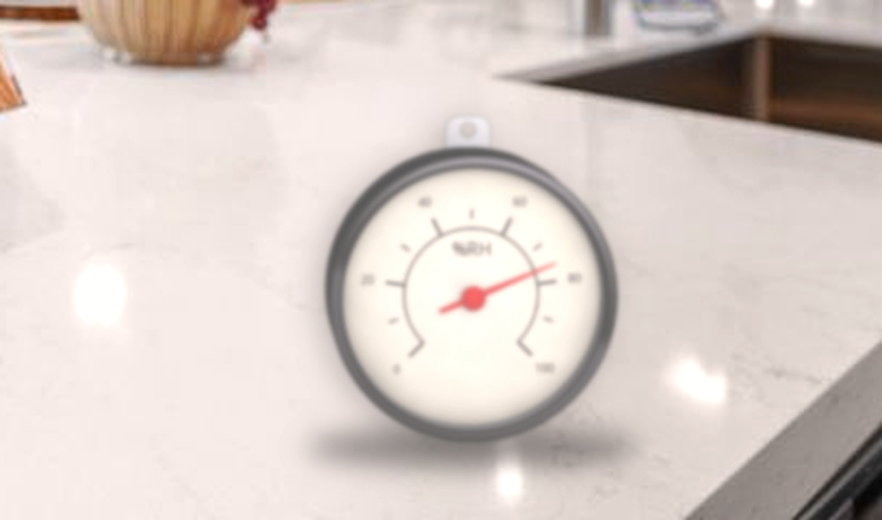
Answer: 75 %
